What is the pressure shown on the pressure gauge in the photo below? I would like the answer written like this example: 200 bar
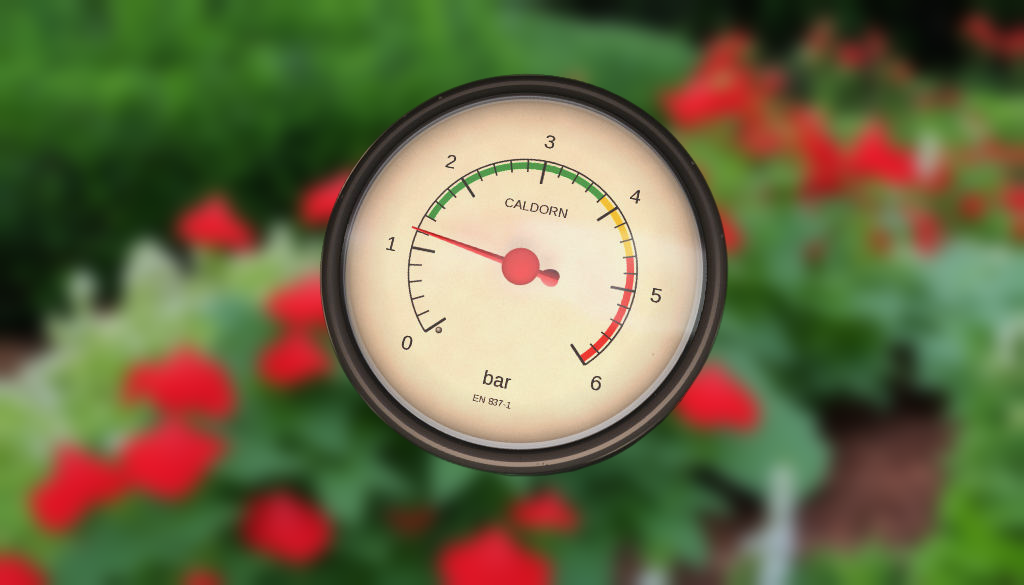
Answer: 1.2 bar
